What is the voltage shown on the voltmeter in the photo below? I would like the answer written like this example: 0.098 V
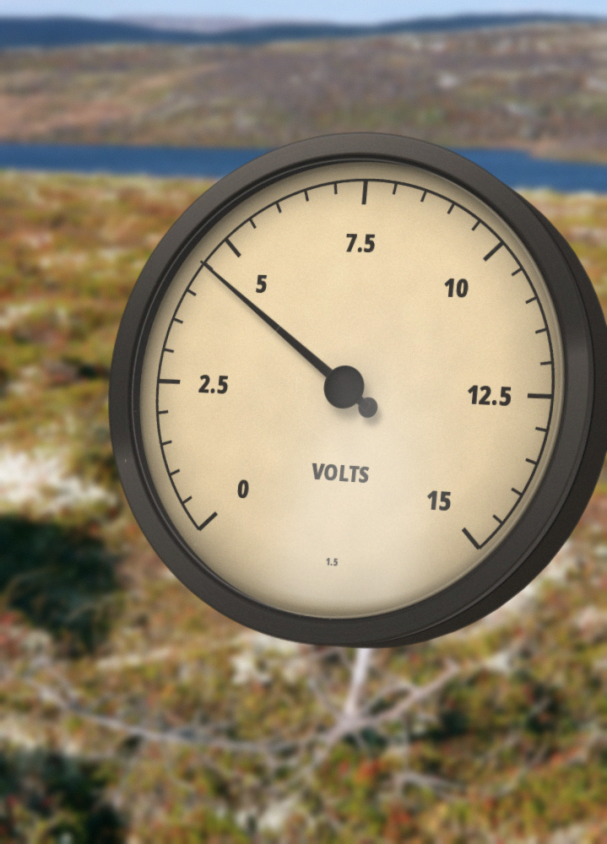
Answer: 4.5 V
